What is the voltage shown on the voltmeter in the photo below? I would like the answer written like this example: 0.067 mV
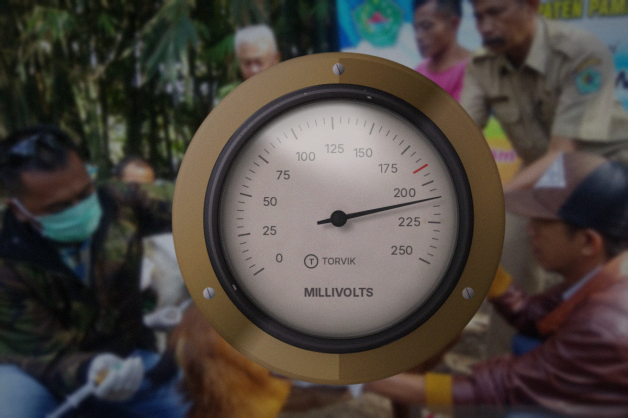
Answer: 210 mV
